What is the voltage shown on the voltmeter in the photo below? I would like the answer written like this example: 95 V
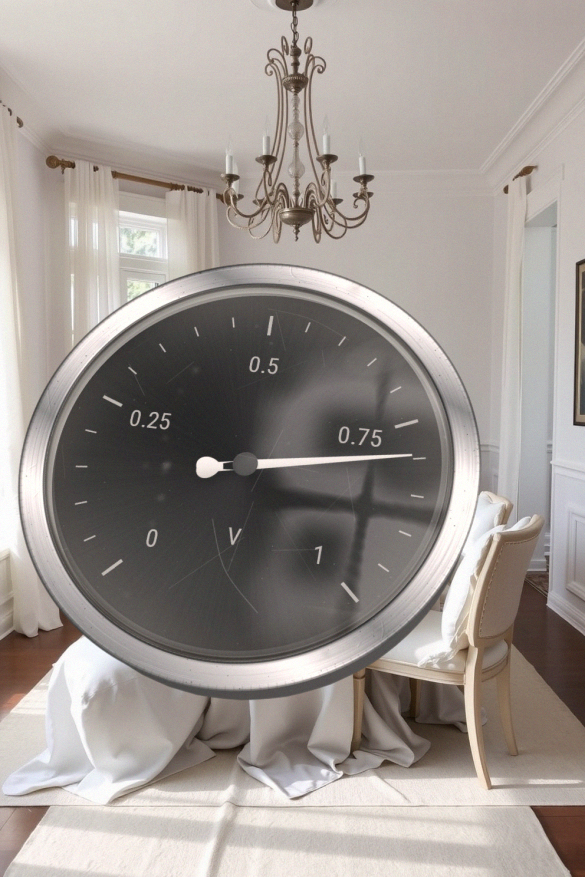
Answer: 0.8 V
